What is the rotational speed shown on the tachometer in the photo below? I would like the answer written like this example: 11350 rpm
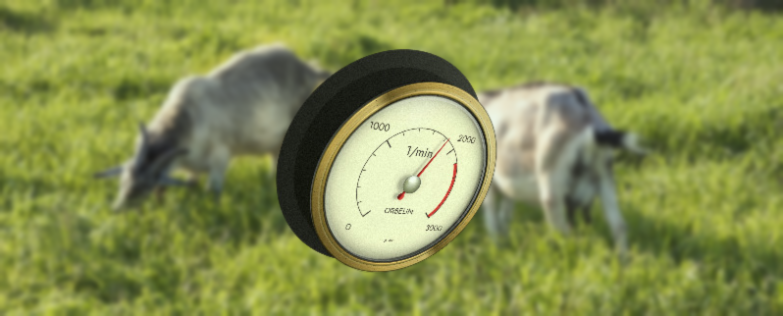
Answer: 1800 rpm
